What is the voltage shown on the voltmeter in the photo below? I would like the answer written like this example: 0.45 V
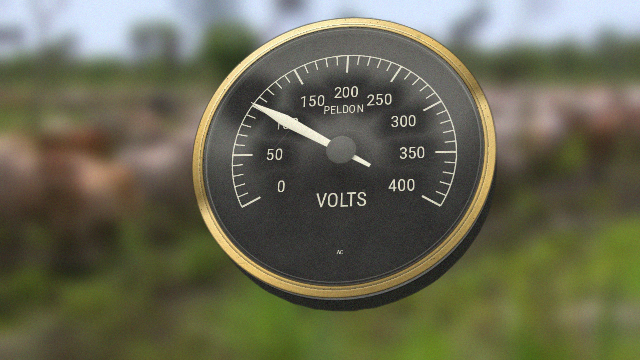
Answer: 100 V
